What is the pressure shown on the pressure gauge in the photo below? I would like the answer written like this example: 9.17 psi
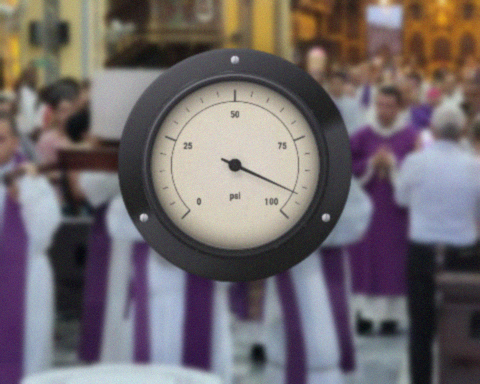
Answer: 92.5 psi
